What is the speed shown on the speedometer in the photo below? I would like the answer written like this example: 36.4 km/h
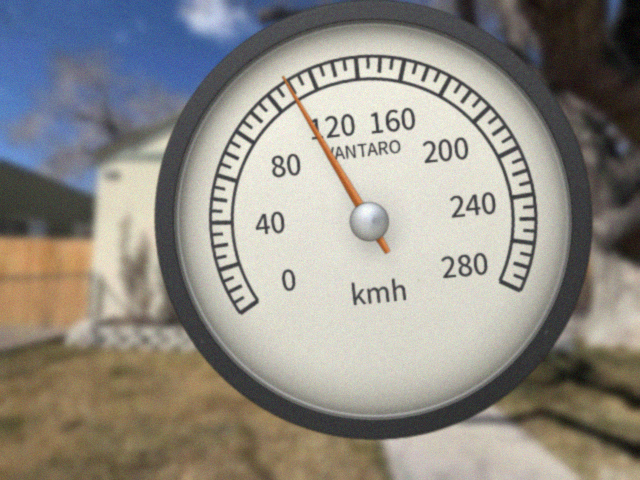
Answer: 110 km/h
